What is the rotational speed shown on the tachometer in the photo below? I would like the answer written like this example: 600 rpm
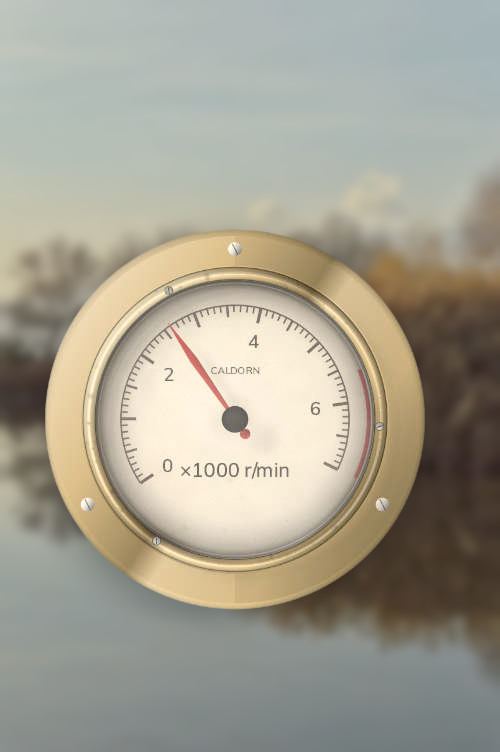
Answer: 2600 rpm
